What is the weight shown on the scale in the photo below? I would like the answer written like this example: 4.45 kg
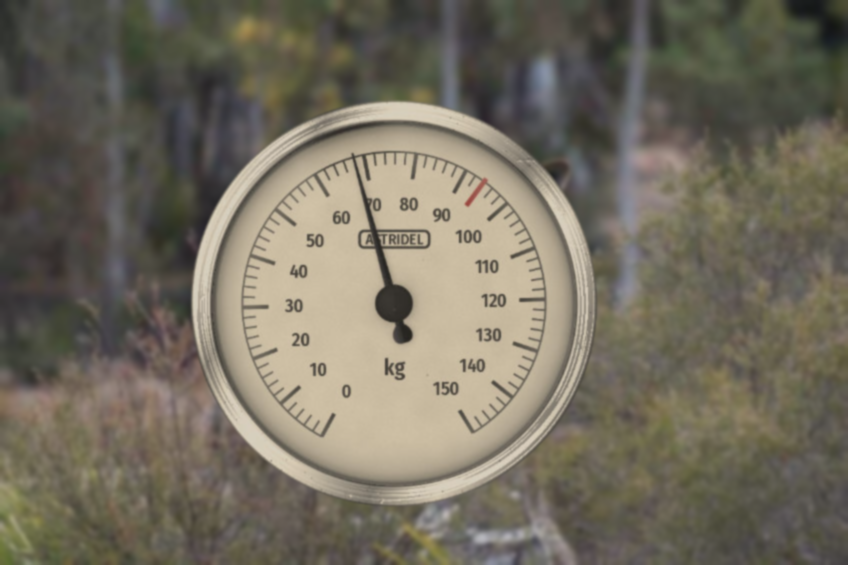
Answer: 68 kg
